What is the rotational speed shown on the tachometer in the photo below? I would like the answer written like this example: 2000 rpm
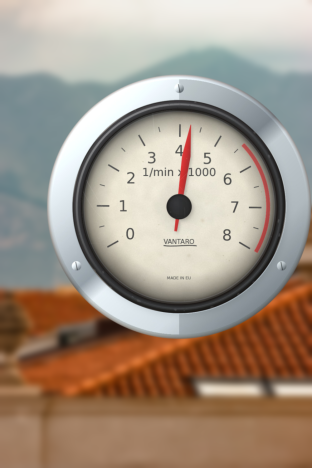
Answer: 4250 rpm
